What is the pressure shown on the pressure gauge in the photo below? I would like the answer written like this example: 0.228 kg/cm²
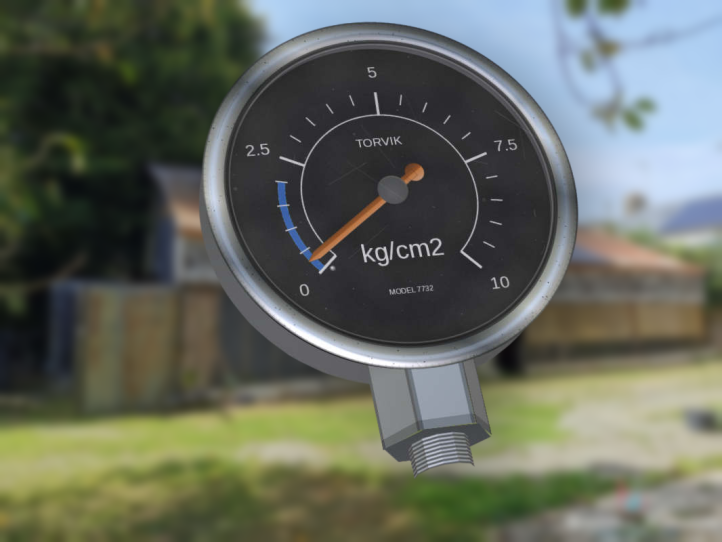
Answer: 0.25 kg/cm²
